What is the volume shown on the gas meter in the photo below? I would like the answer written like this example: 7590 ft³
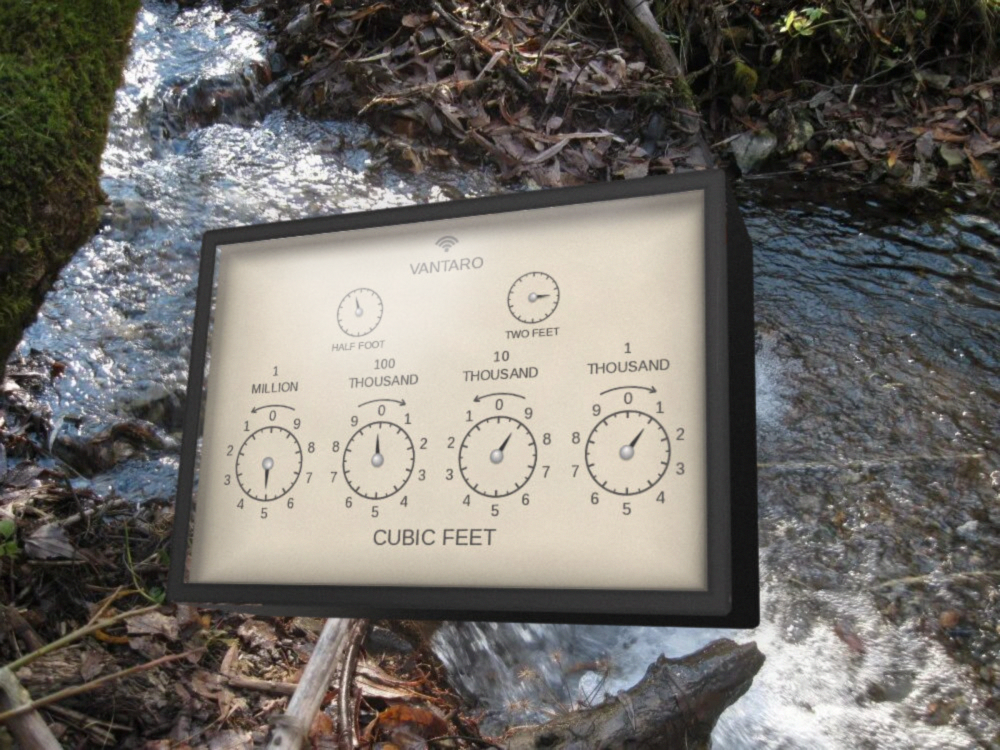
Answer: 499100 ft³
